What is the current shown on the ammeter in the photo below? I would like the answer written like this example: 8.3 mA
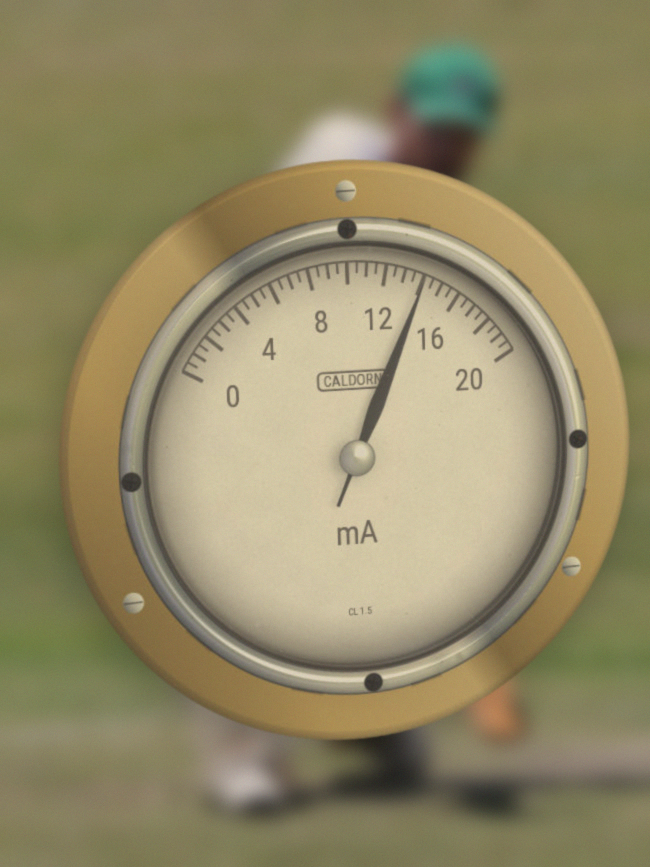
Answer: 14 mA
